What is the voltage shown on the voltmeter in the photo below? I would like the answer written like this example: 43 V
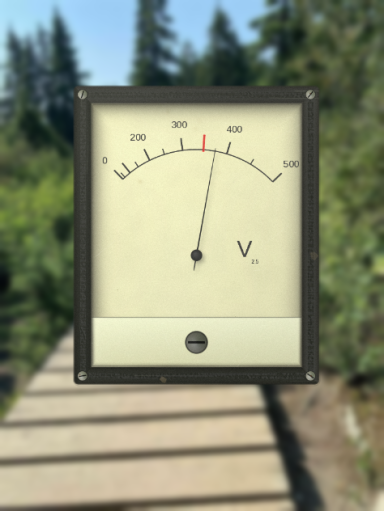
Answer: 375 V
